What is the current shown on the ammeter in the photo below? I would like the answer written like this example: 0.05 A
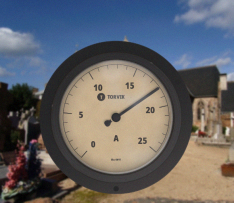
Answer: 18 A
